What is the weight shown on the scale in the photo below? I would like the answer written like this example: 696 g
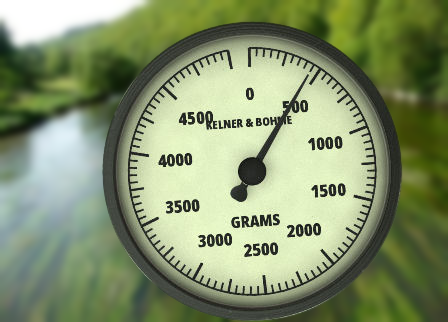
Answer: 450 g
